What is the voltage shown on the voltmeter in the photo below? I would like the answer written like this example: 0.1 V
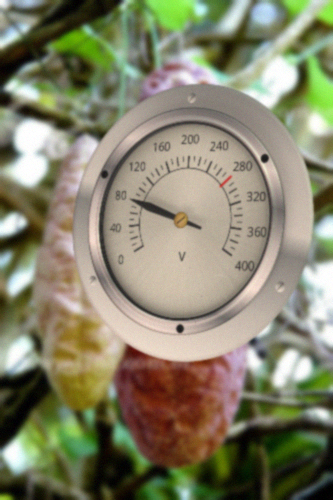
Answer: 80 V
